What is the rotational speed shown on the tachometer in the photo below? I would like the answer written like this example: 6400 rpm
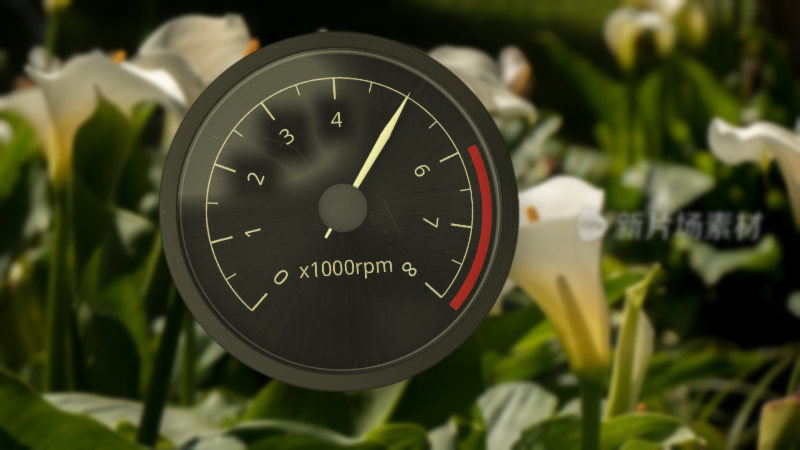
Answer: 5000 rpm
